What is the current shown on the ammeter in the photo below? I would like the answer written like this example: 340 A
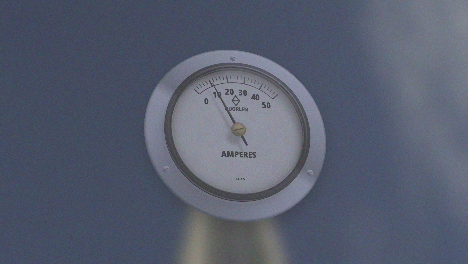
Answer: 10 A
